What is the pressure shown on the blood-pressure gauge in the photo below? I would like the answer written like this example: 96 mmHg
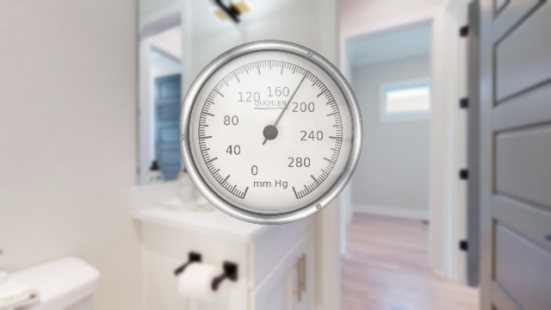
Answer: 180 mmHg
